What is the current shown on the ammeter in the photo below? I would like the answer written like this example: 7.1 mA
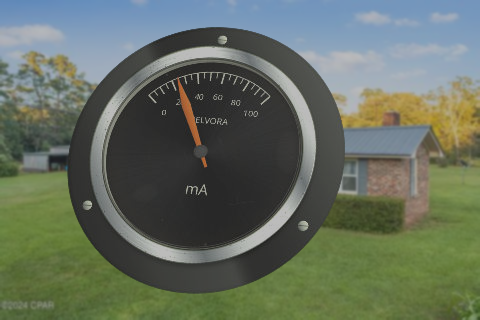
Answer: 25 mA
